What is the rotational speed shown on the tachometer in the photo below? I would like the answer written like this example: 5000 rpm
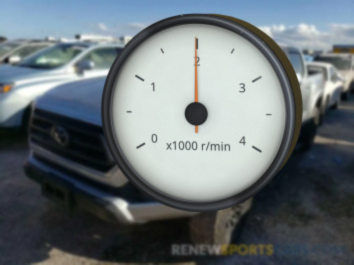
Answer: 2000 rpm
